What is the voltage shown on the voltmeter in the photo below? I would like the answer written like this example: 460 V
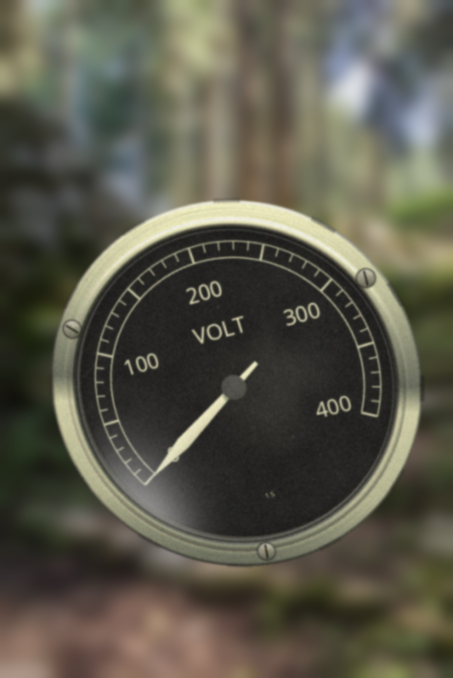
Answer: 0 V
